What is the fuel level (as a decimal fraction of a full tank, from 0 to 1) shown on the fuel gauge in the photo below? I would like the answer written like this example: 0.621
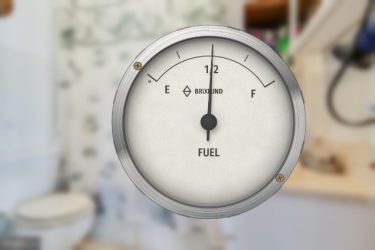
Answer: 0.5
